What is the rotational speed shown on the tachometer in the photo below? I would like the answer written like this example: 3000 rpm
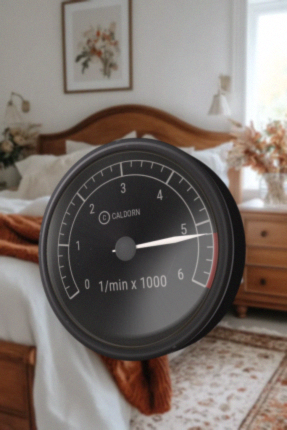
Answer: 5200 rpm
